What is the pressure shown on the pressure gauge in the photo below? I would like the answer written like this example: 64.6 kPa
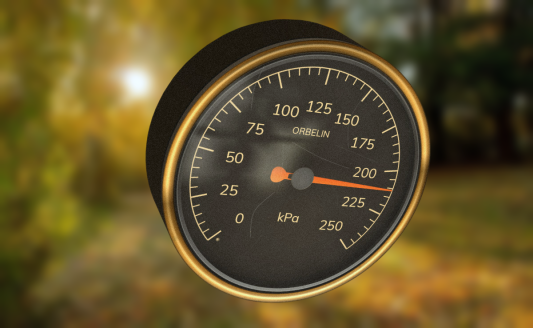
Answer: 210 kPa
